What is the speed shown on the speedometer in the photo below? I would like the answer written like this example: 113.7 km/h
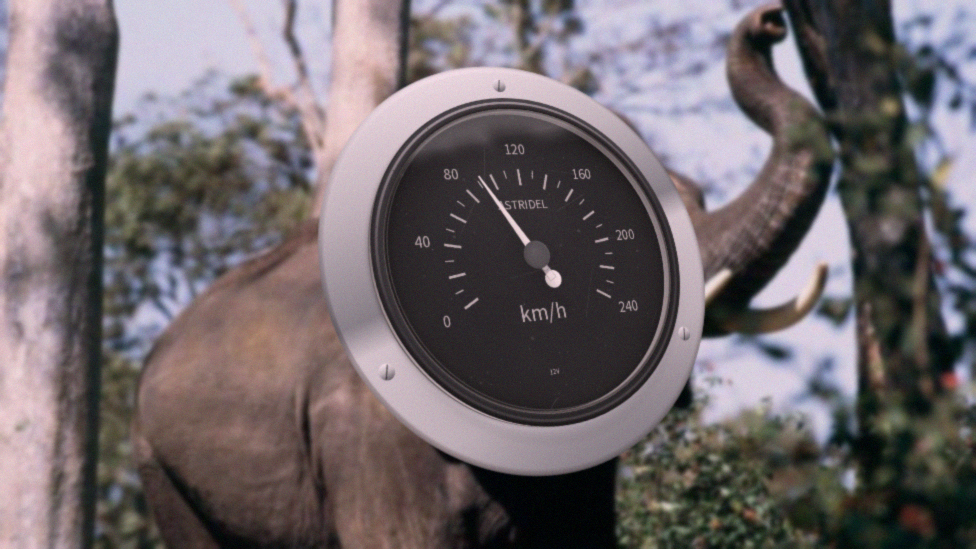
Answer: 90 km/h
